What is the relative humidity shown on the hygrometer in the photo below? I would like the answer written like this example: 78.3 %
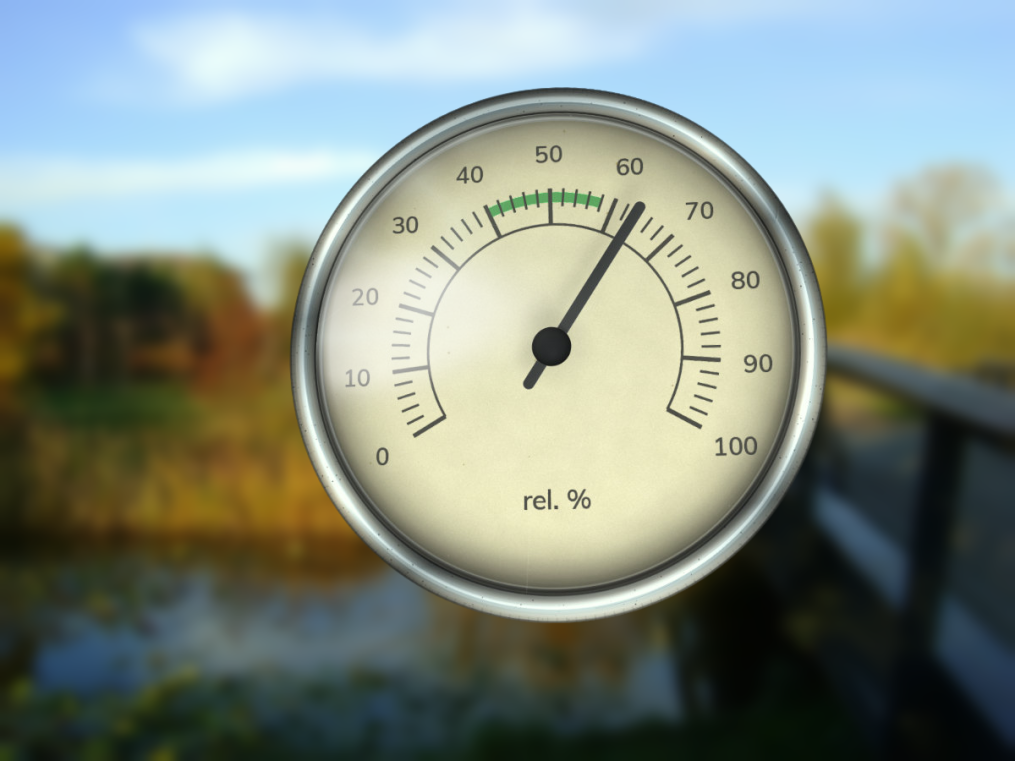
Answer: 64 %
